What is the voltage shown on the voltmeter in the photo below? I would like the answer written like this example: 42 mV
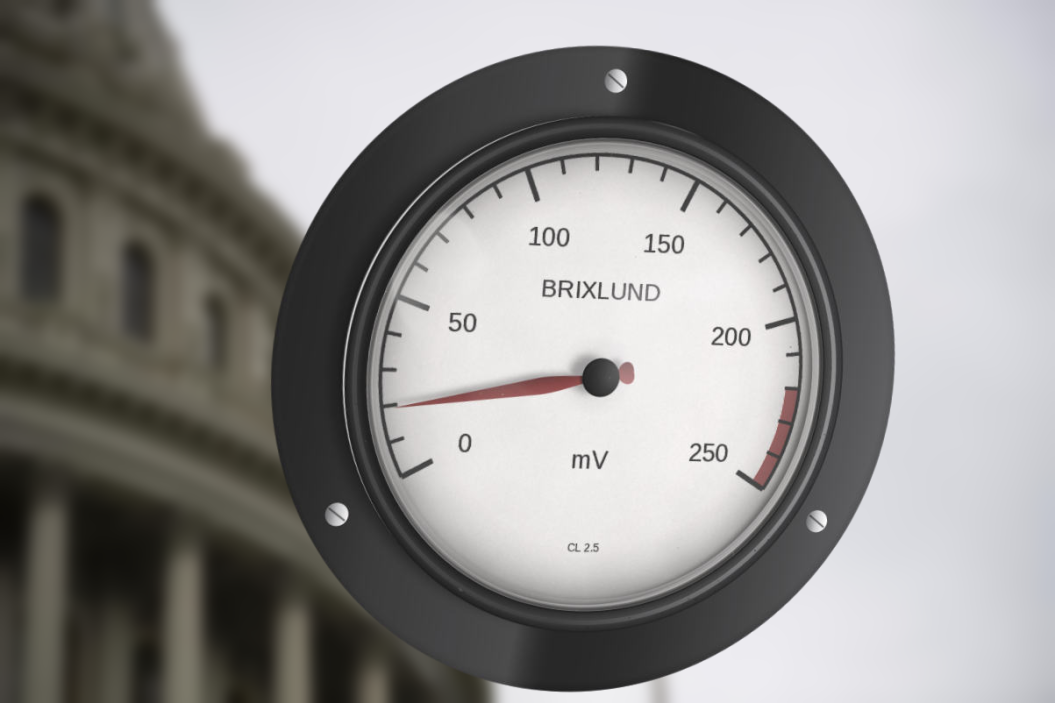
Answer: 20 mV
